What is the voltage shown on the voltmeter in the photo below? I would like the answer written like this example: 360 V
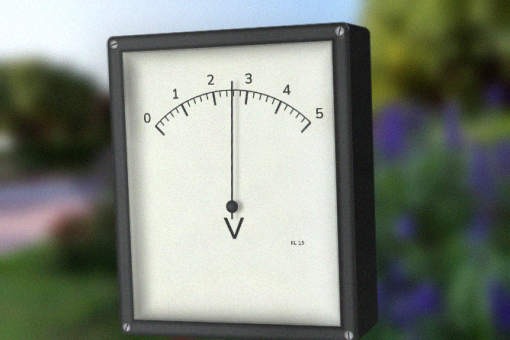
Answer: 2.6 V
